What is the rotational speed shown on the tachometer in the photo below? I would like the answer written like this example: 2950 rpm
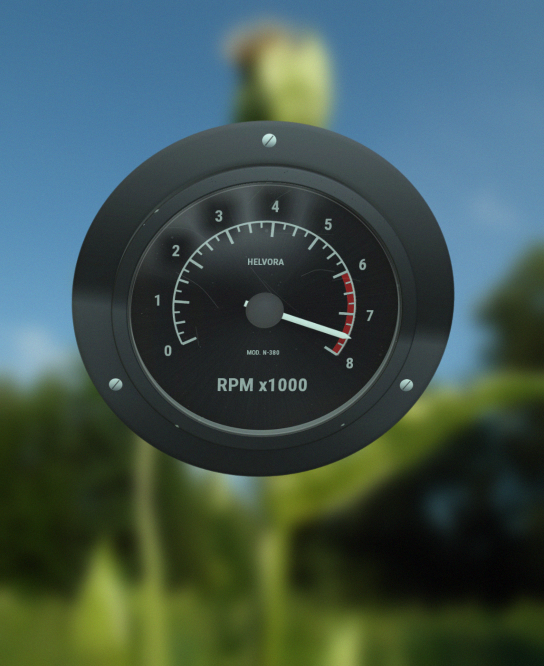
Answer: 7500 rpm
